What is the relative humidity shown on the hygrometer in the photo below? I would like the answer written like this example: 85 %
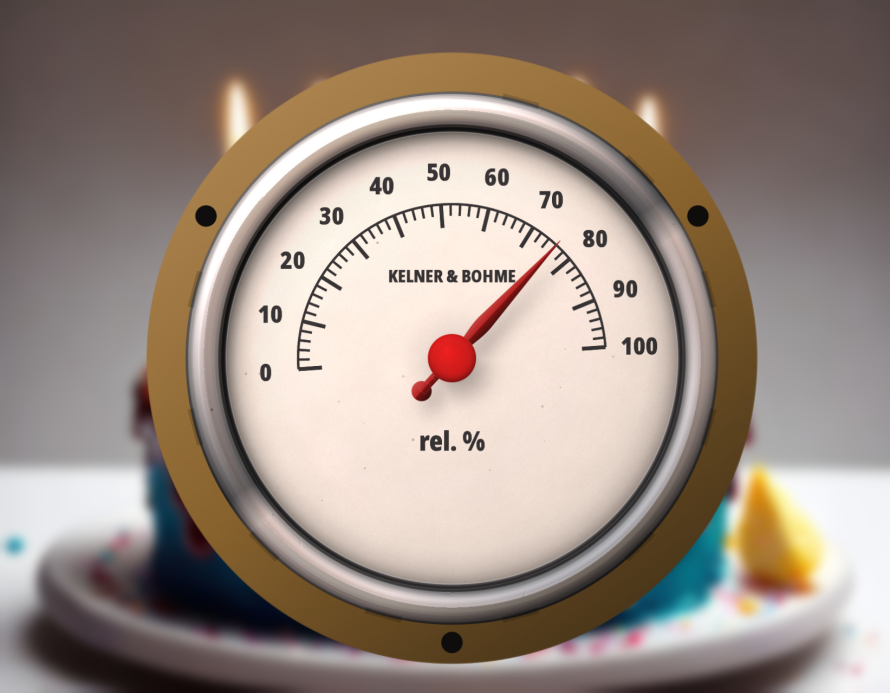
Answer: 76 %
